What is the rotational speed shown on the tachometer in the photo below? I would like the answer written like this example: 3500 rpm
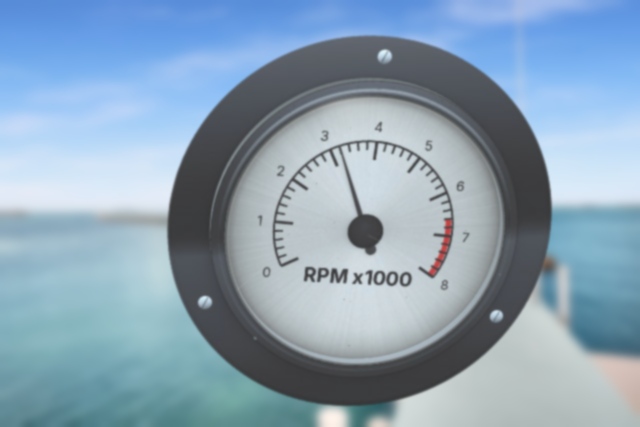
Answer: 3200 rpm
